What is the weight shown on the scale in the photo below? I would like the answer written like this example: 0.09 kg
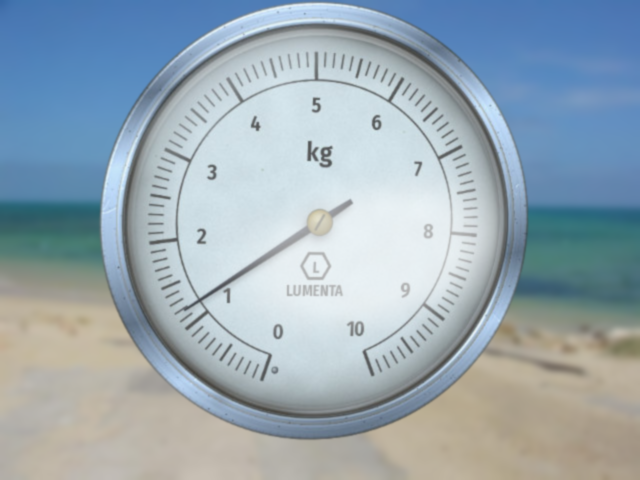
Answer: 1.2 kg
